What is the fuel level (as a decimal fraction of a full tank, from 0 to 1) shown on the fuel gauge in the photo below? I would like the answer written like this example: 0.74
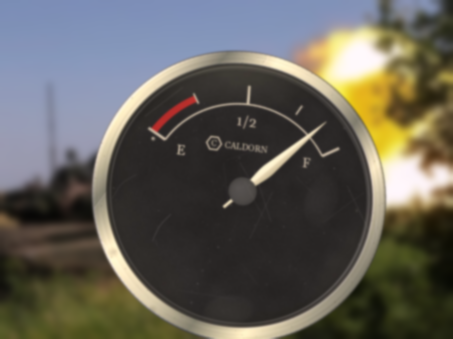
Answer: 0.875
